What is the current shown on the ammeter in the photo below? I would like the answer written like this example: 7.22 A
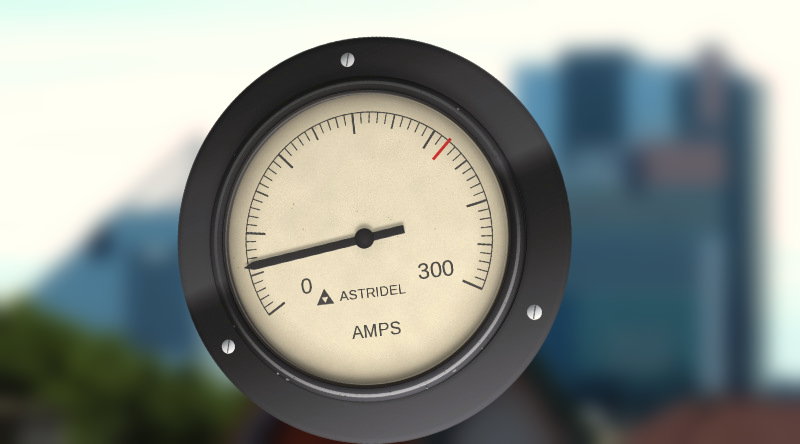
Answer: 30 A
